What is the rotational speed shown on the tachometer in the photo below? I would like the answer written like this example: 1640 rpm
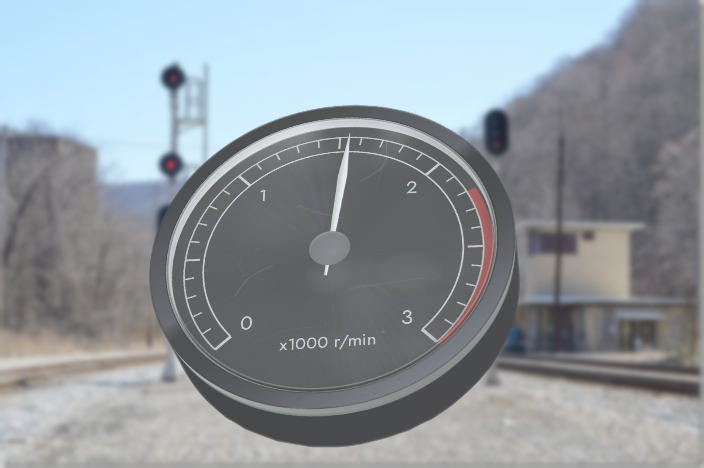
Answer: 1550 rpm
